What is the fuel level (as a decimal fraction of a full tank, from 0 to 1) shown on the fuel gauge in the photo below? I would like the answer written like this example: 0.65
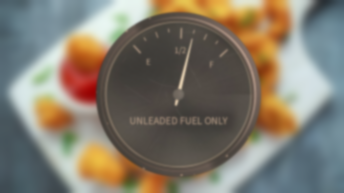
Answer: 0.625
